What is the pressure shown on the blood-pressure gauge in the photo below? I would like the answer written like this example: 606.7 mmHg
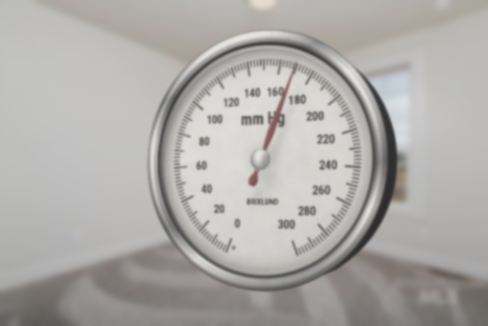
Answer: 170 mmHg
